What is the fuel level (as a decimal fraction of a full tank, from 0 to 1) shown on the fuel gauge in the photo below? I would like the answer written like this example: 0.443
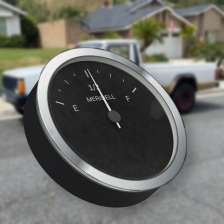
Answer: 0.5
